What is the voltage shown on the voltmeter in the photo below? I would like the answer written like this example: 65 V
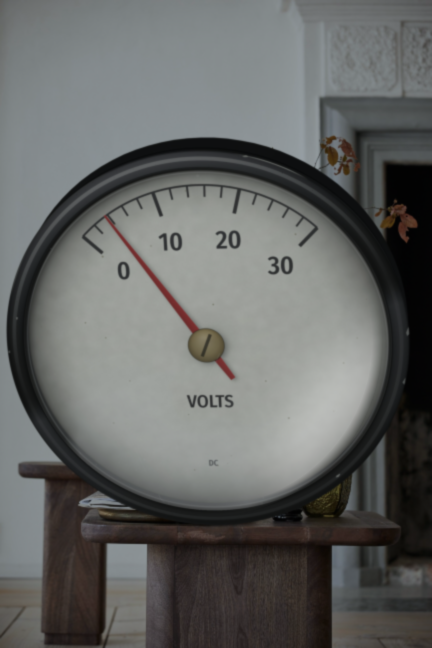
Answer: 4 V
